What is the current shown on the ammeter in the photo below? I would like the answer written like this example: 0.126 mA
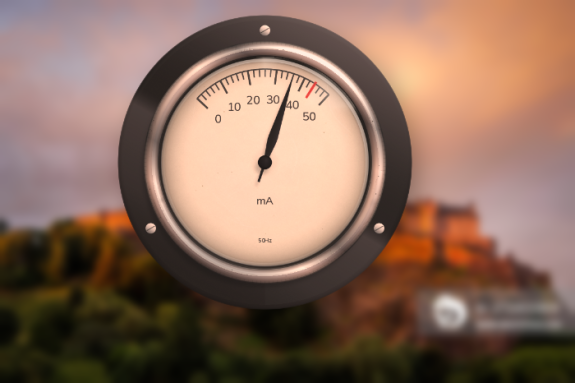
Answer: 36 mA
